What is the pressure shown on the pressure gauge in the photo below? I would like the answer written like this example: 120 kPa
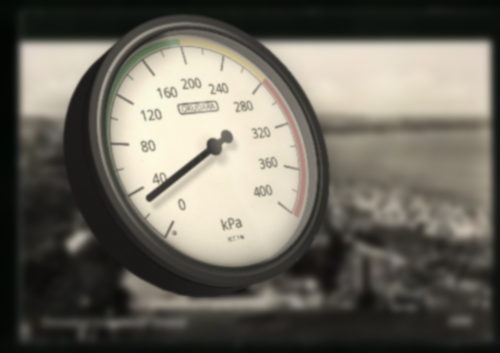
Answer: 30 kPa
